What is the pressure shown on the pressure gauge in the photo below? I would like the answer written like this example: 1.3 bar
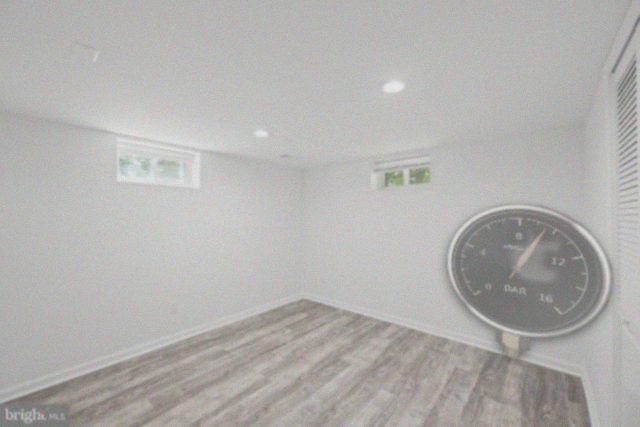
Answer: 9.5 bar
